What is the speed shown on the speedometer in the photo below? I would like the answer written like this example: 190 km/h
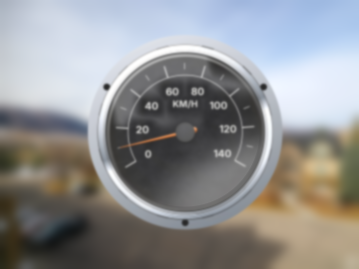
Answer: 10 km/h
